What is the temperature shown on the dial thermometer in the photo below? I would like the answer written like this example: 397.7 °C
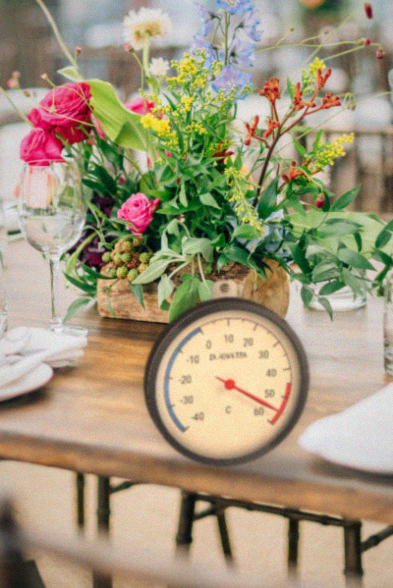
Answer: 55 °C
